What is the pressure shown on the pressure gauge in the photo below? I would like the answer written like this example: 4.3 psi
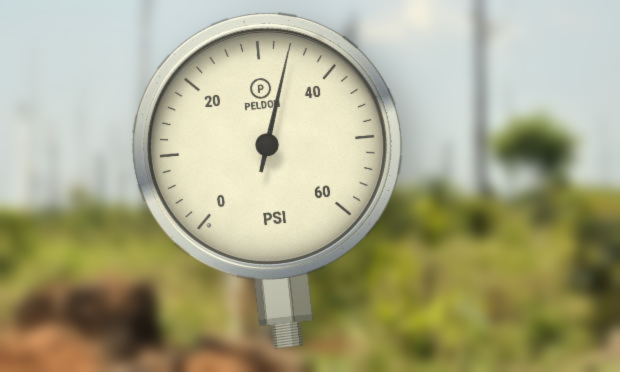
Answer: 34 psi
